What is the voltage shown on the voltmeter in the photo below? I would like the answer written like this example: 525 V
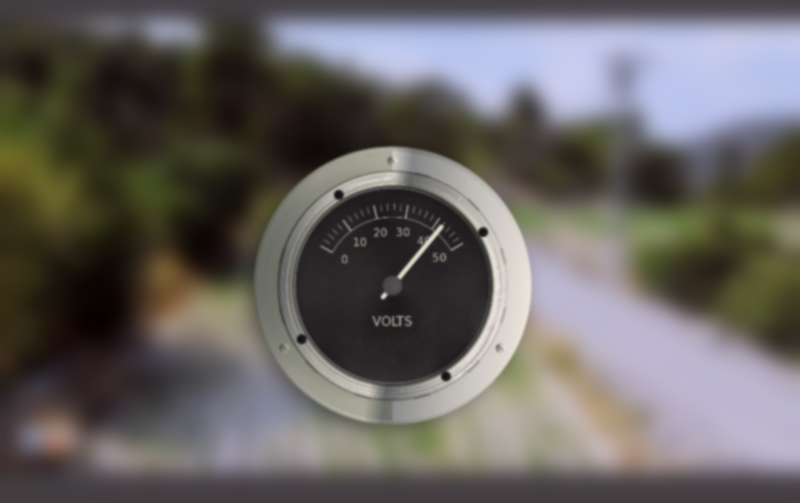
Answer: 42 V
